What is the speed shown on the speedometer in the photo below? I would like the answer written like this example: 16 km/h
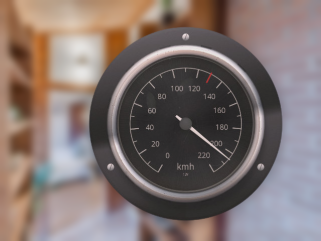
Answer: 205 km/h
